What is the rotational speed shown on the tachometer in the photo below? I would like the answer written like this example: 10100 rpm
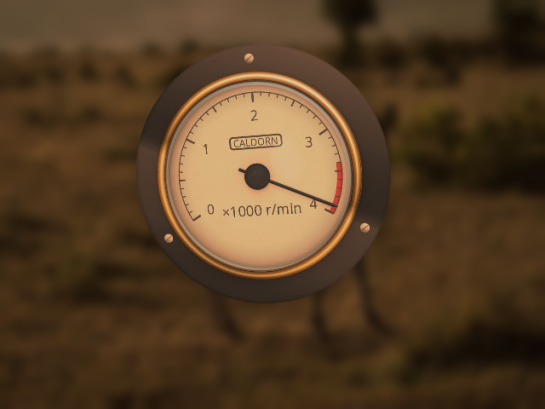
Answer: 3900 rpm
